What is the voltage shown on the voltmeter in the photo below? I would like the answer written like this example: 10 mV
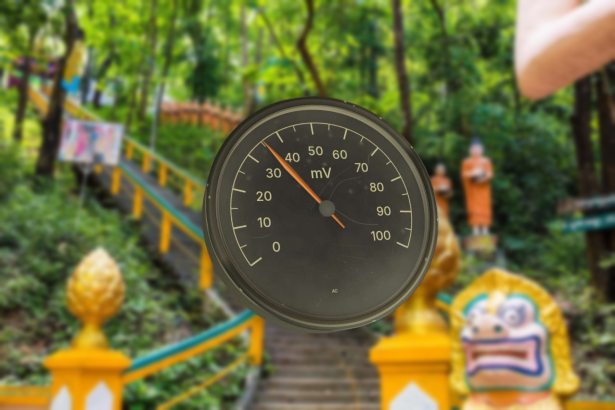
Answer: 35 mV
